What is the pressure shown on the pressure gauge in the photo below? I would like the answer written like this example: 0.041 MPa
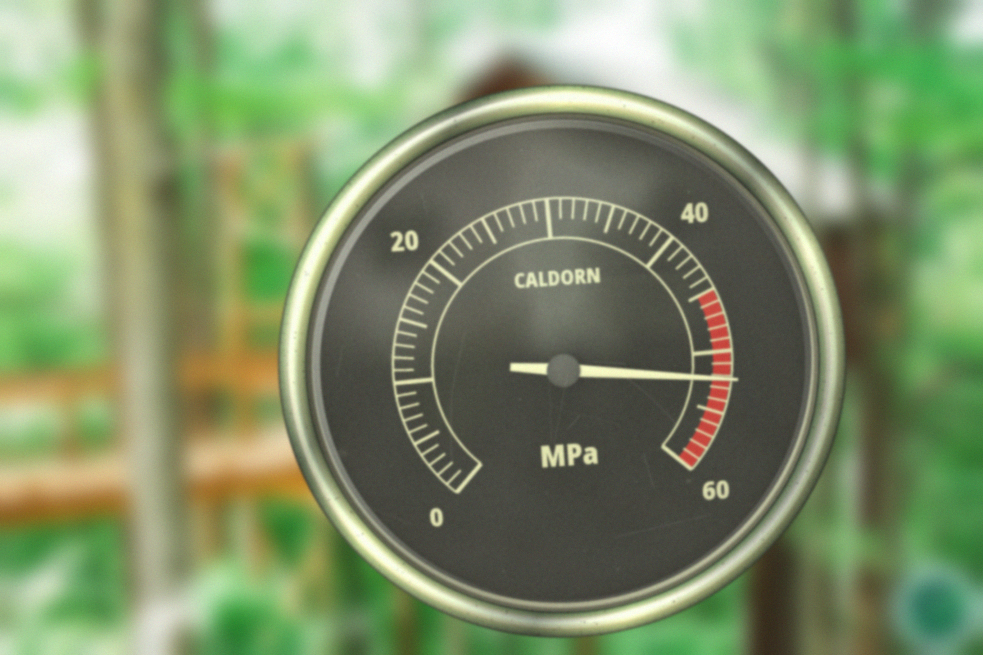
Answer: 52 MPa
